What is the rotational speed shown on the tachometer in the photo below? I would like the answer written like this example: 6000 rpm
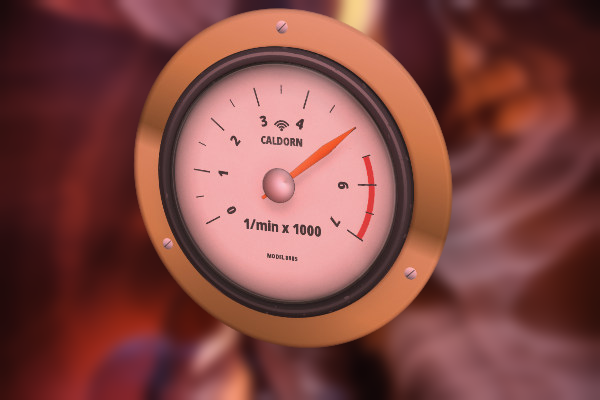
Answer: 5000 rpm
